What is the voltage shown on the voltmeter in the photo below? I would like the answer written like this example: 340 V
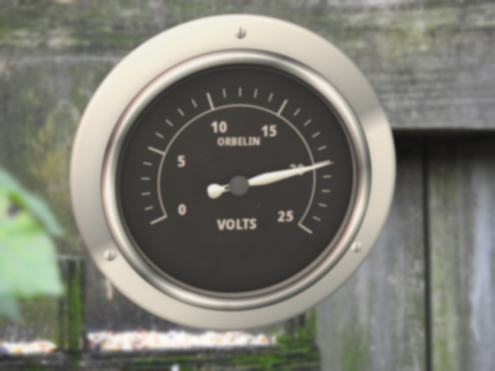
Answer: 20 V
